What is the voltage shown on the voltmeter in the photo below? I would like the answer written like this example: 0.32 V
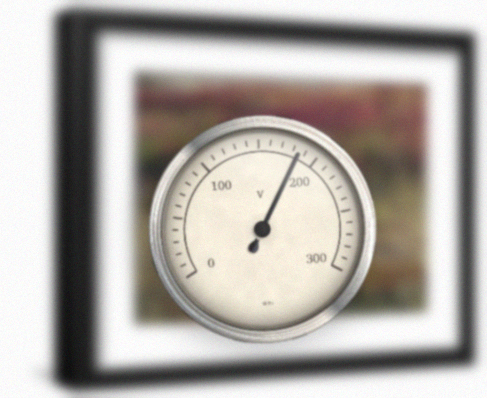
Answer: 185 V
